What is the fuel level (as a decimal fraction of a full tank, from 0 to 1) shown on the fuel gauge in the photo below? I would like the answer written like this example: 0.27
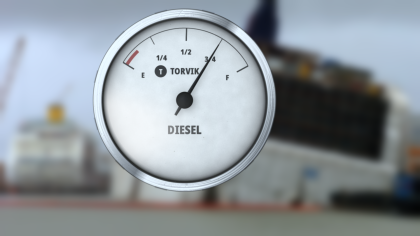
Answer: 0.75
